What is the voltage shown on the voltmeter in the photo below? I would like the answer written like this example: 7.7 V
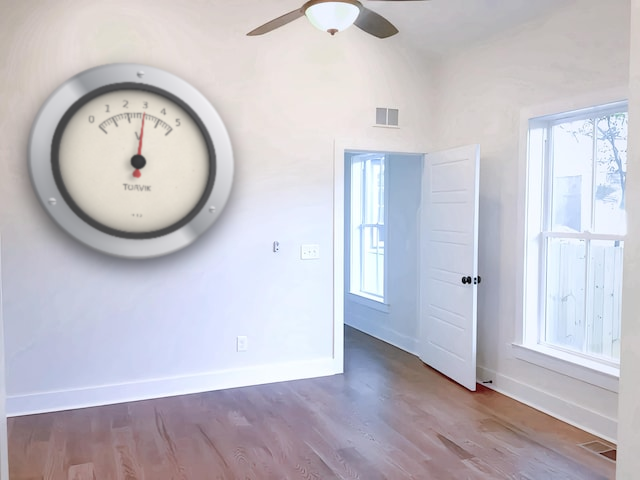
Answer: 3 V
